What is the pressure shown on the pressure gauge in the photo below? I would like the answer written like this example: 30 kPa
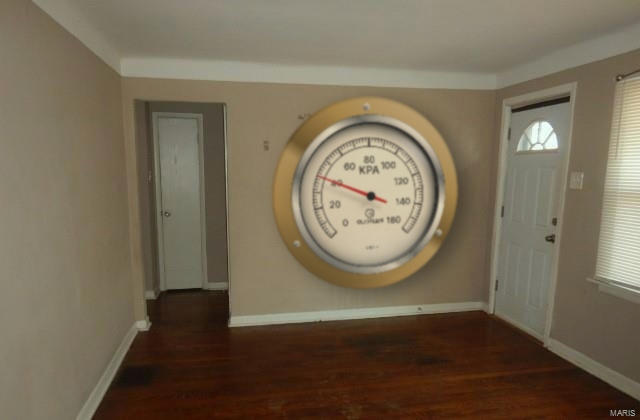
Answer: 40 kPa
